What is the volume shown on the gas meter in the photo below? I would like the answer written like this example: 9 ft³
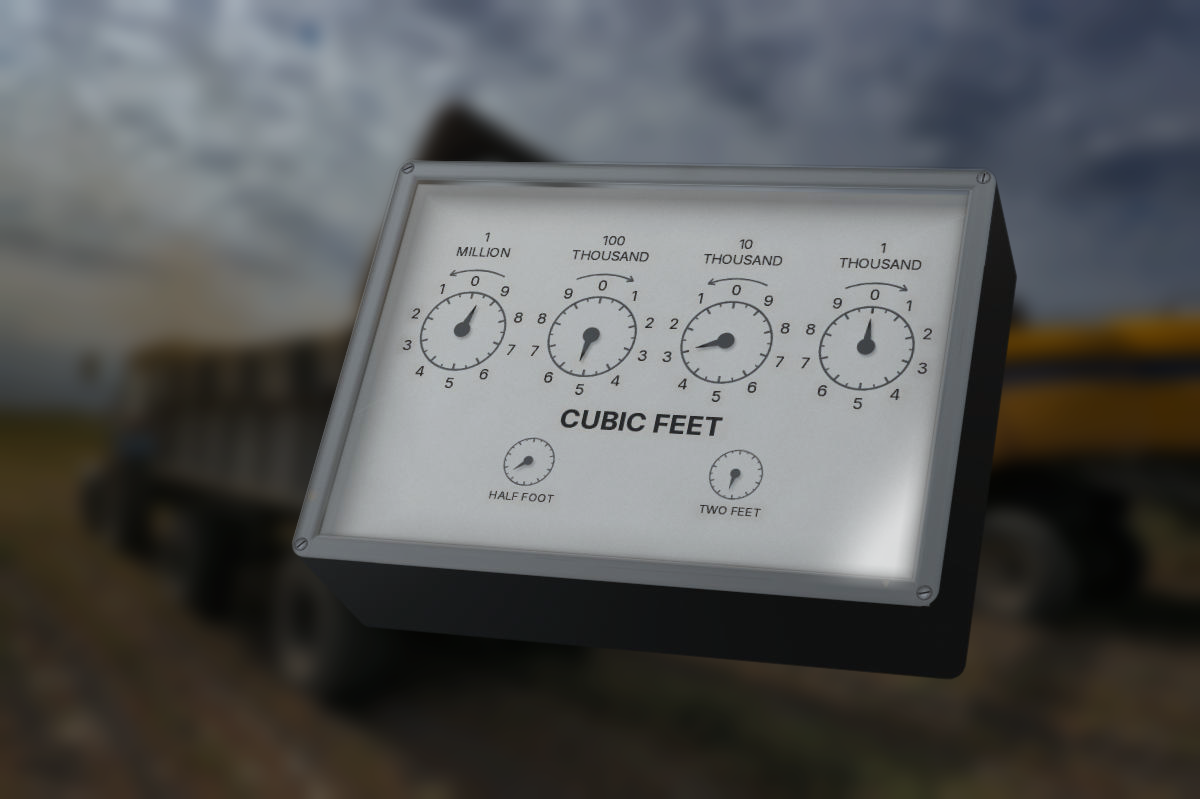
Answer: 953000 ft³
